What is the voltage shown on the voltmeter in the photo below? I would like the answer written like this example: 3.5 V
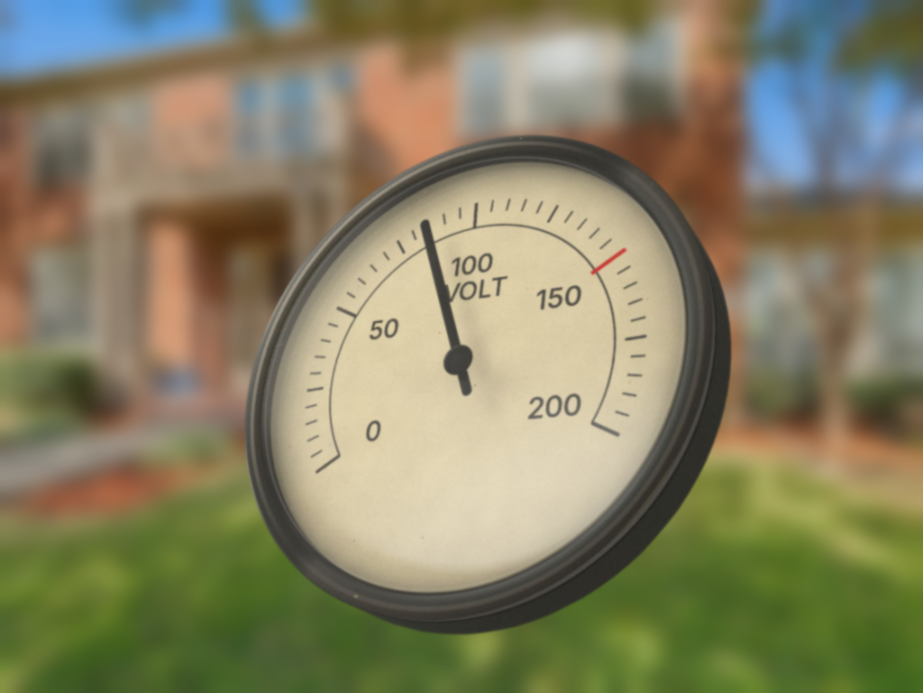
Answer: 85 V
